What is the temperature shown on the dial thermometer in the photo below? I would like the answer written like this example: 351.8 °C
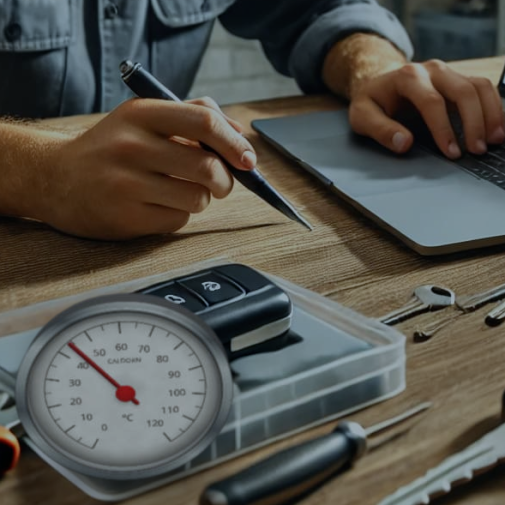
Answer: 45 °C
